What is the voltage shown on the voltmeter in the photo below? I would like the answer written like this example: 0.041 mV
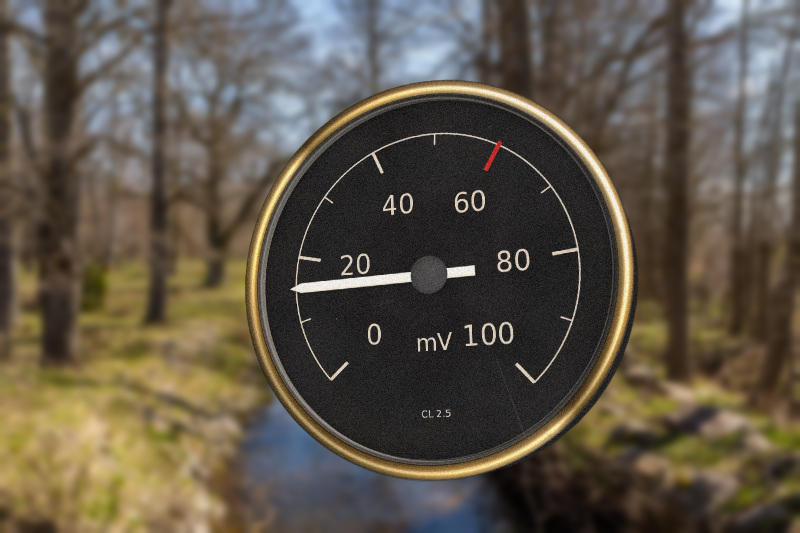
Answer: 15 mV
